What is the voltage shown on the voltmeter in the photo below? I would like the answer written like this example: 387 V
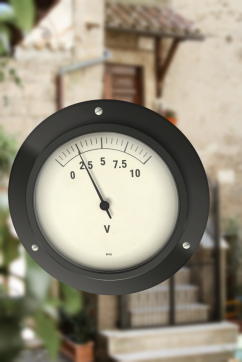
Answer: 2.5 V
